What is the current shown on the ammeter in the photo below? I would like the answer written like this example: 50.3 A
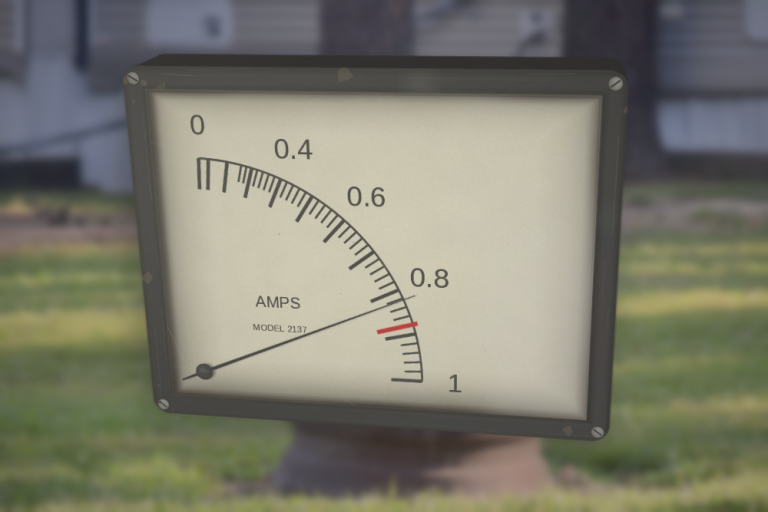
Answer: 0.82 A
